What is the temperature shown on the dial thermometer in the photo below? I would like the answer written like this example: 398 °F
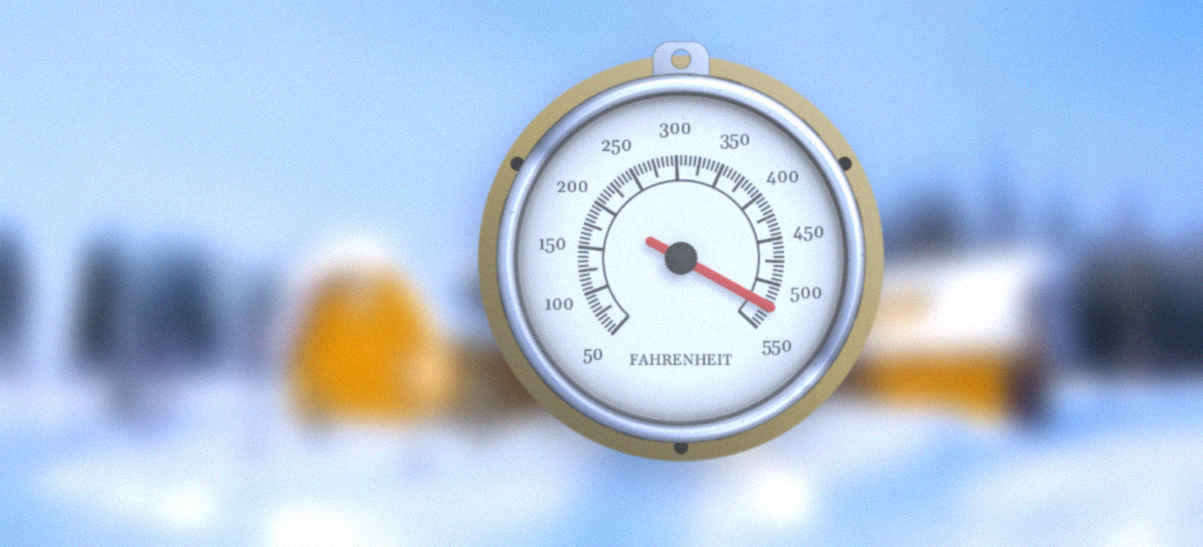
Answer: 525 °F
